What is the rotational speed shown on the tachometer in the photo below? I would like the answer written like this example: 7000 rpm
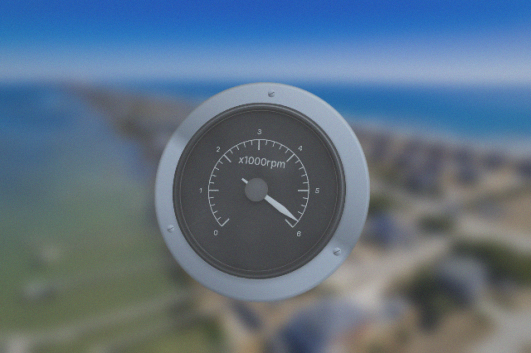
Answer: 5800 rpm
